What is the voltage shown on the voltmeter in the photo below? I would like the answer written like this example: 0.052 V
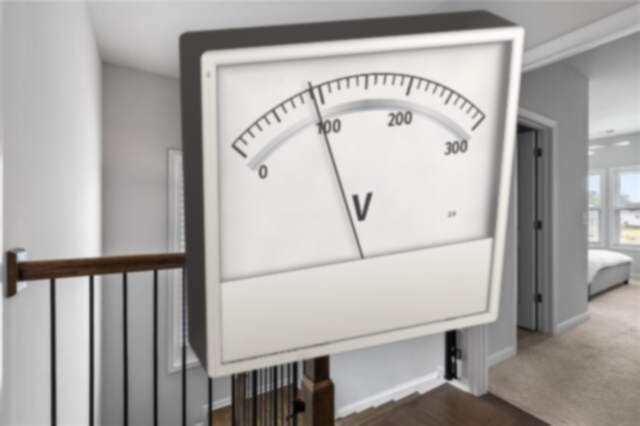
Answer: 90 V
